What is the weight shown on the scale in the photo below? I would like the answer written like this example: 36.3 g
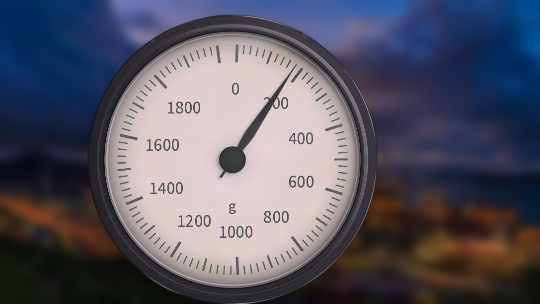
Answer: 180 g
